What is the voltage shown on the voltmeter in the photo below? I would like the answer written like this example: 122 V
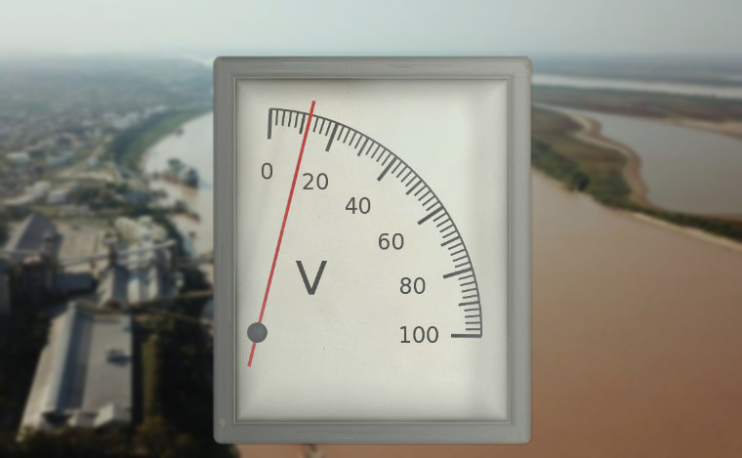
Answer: 12 V
